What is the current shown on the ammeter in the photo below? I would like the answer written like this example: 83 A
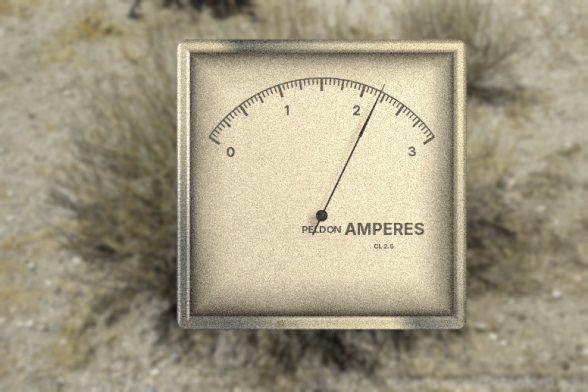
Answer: 2.2 A
